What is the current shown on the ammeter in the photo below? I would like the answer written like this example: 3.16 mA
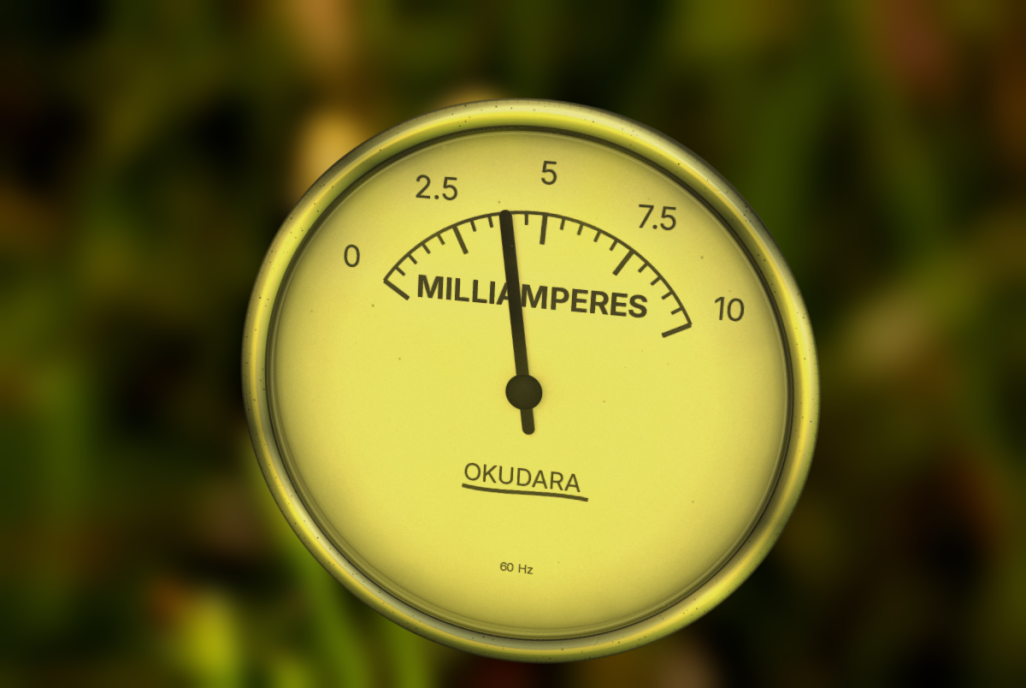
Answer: 4 mA
